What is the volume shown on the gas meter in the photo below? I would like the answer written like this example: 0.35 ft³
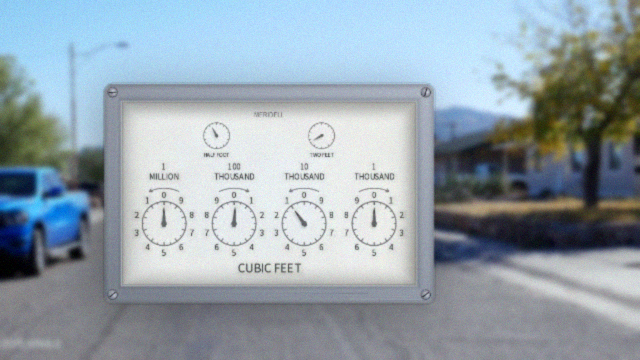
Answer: 1000 ft³
